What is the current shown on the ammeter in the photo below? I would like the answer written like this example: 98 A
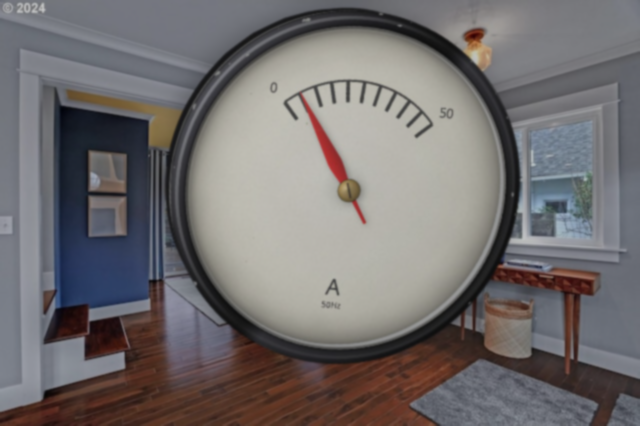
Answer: 5 A
